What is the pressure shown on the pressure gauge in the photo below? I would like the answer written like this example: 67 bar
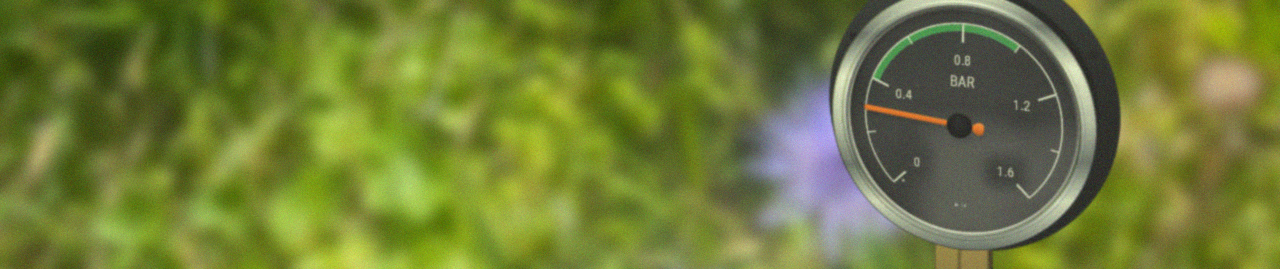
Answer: 0.3 bar
